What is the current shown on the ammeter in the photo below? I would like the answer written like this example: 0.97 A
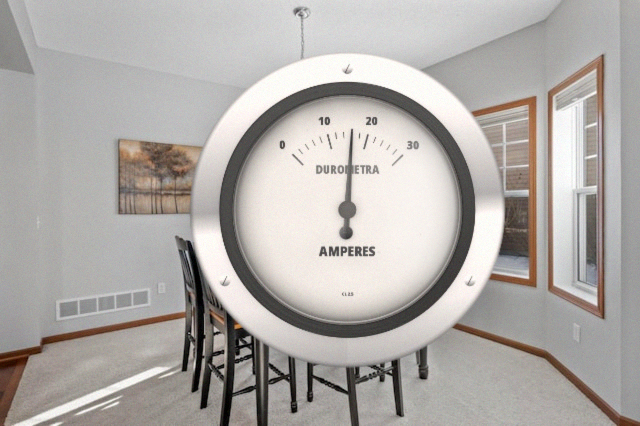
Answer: 16 A
